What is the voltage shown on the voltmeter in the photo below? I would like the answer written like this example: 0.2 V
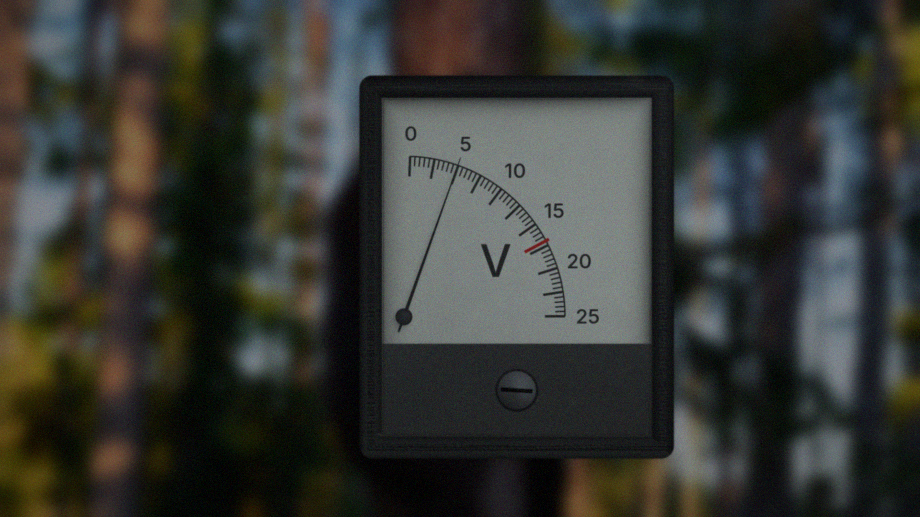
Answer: 5 V
